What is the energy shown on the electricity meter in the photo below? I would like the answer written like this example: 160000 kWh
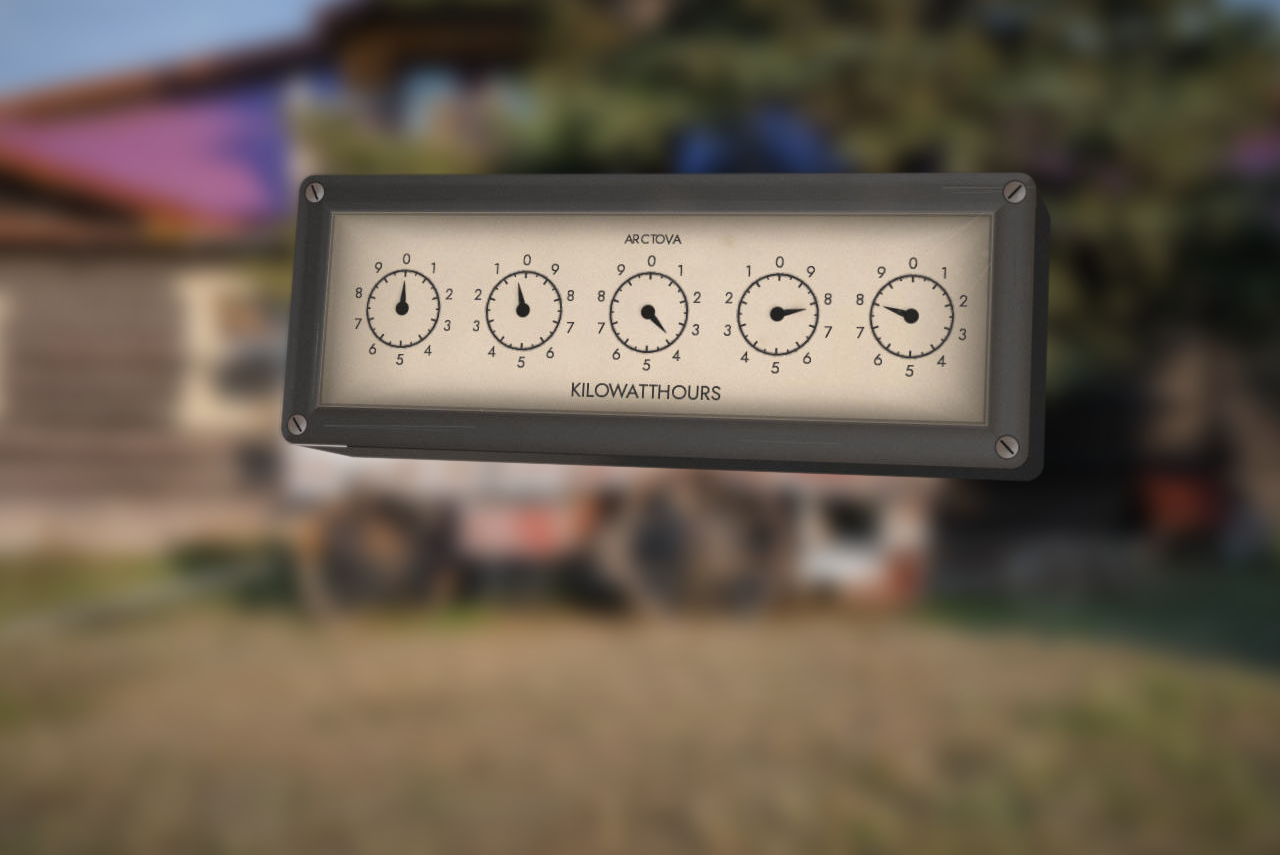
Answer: 378 kWh
